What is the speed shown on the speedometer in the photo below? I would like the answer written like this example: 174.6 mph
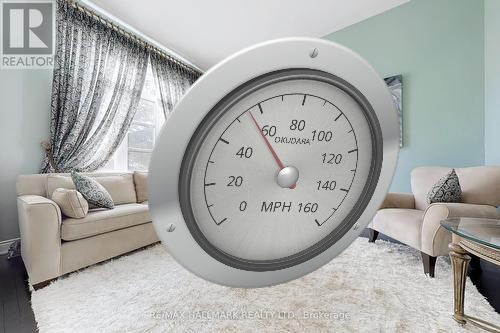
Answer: 55 mph
